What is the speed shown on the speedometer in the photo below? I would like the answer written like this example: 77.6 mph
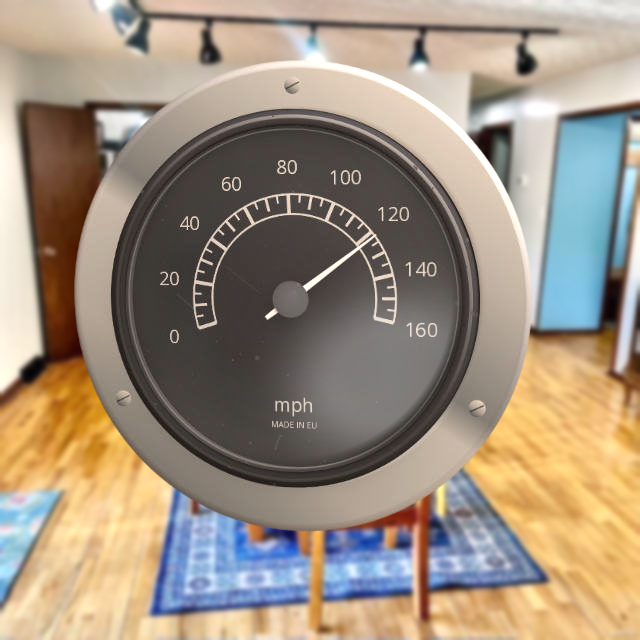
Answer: 122.5 mph
